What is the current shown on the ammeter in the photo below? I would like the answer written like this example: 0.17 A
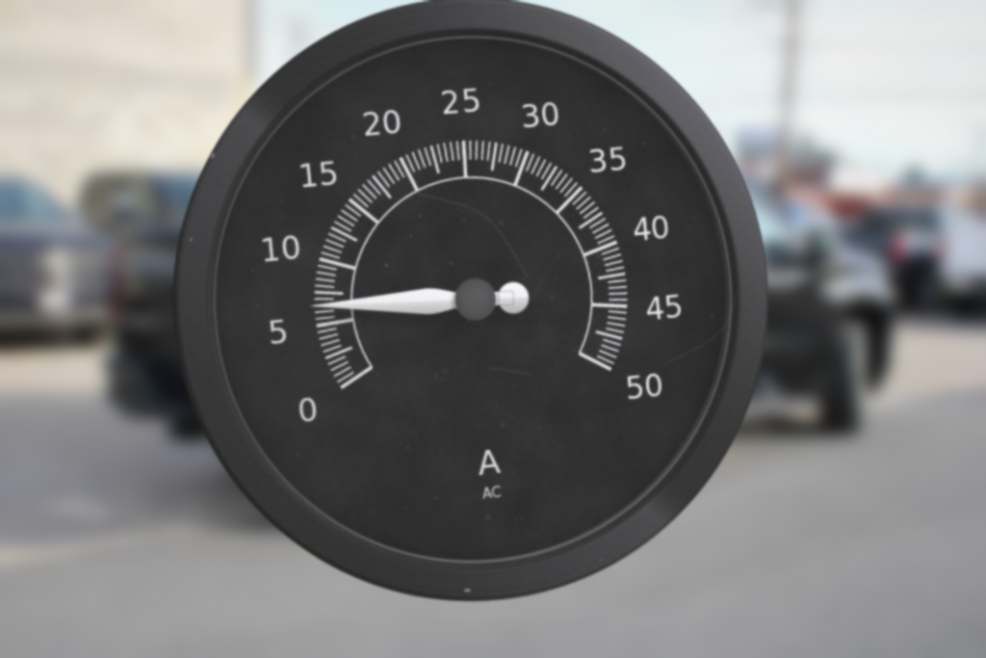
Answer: 6.5 A
